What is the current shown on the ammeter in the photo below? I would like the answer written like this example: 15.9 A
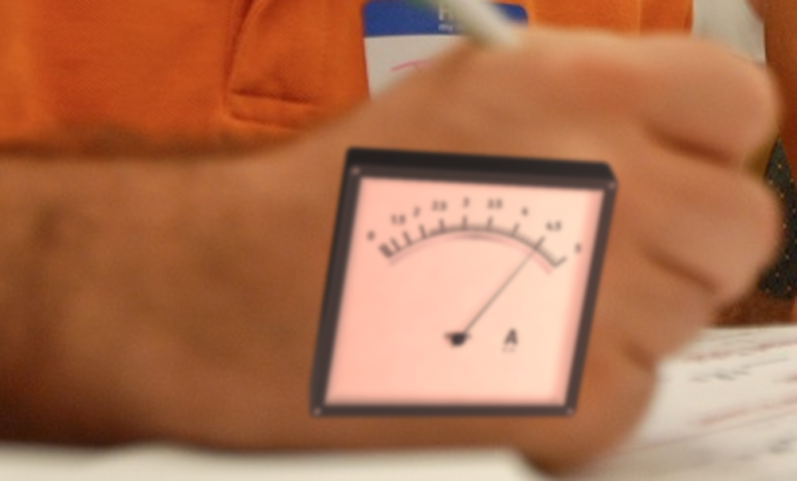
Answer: 4.5 A
